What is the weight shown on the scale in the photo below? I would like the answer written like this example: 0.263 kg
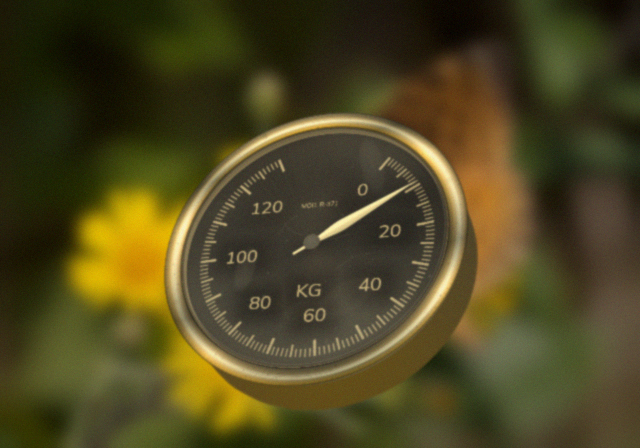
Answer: 10 kg
